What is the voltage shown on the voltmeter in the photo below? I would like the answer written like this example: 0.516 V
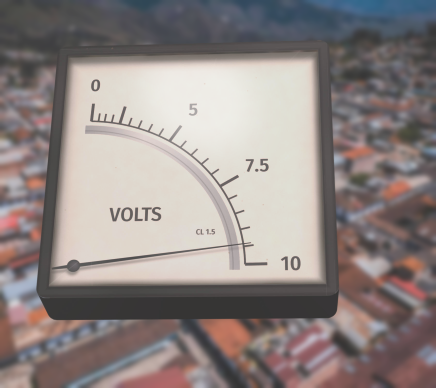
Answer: 9.5 V
